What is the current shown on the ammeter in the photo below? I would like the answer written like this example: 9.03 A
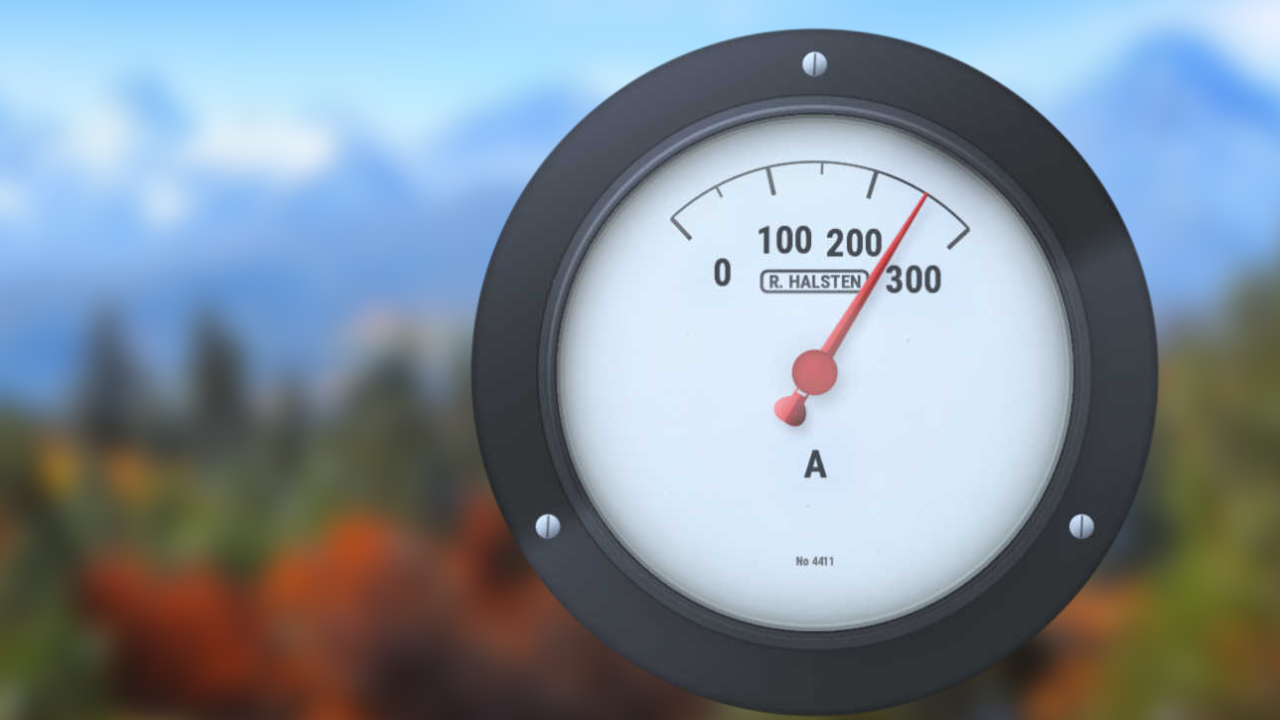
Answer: 250 A
